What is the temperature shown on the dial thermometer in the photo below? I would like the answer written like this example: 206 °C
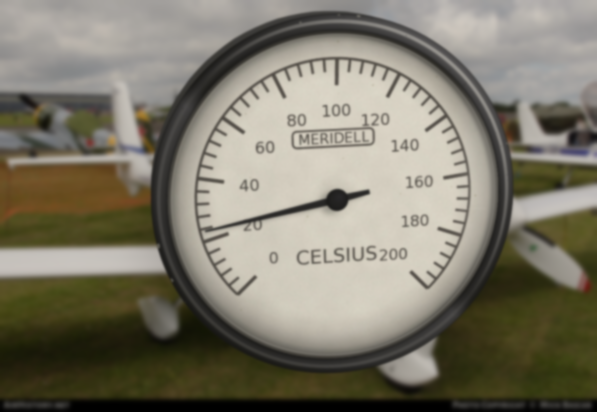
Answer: 24 °C
